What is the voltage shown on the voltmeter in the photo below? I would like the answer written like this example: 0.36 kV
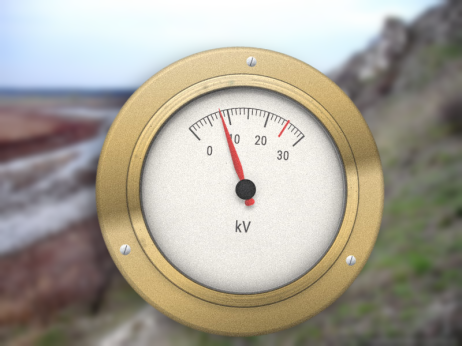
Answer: 8 kV
